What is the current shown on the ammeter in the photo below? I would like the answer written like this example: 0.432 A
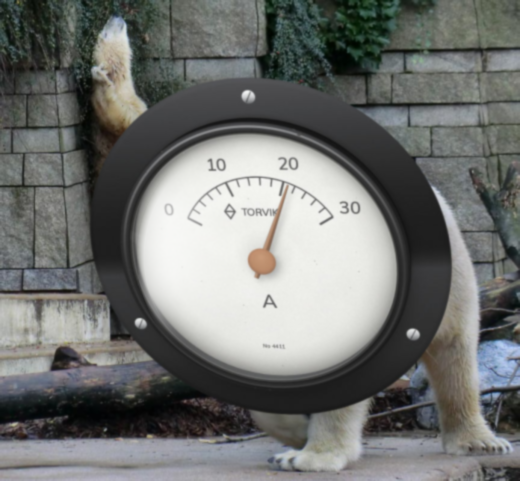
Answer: 21 A
